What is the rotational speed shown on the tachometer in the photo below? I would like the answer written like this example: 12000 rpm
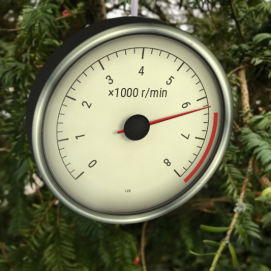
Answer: 6200 rpm
